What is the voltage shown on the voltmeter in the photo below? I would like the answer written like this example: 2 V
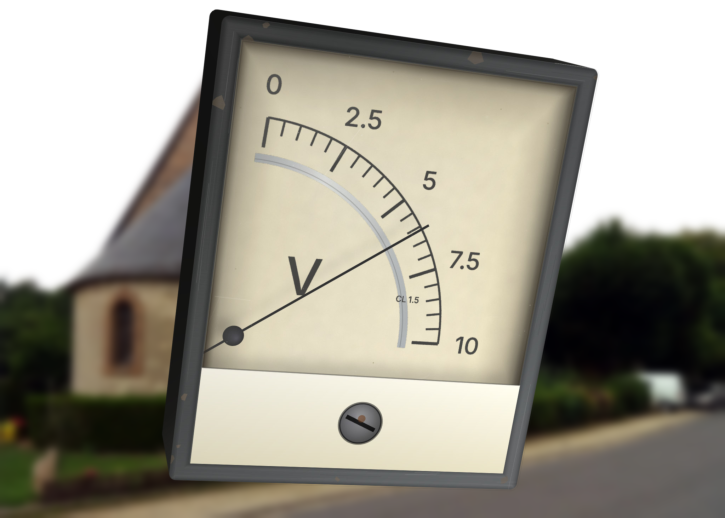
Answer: 6 V
